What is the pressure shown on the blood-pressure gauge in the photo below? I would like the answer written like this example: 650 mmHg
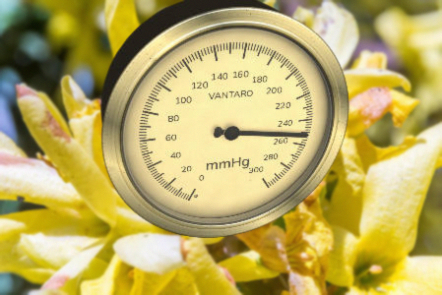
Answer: 250 mmHg
